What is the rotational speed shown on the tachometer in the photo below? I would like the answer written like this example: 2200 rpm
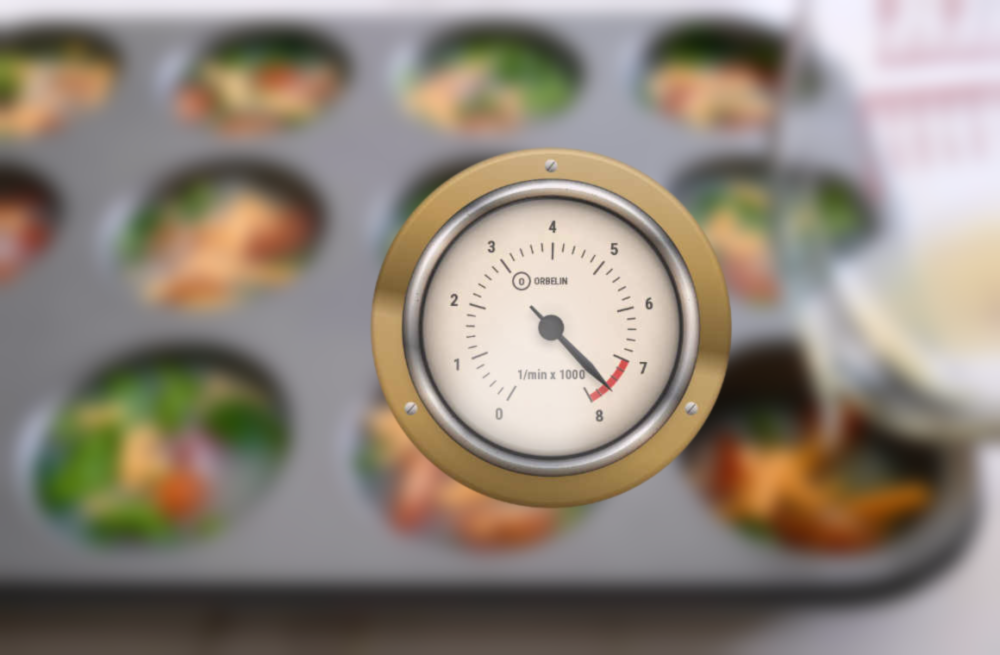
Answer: 7600 rpm
